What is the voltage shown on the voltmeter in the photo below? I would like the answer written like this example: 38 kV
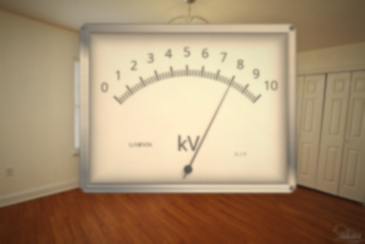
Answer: 8 kV
